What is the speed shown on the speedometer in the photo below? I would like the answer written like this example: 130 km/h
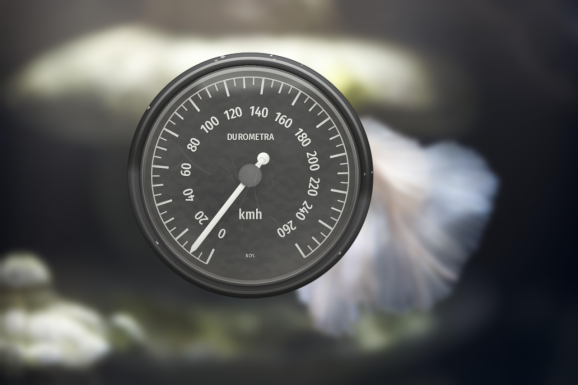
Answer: 10 km/h
